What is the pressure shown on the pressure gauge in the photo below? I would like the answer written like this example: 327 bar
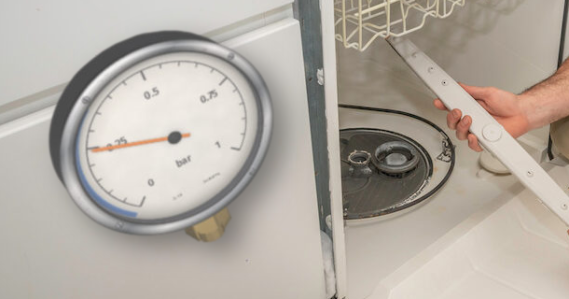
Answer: 0.25 bar
